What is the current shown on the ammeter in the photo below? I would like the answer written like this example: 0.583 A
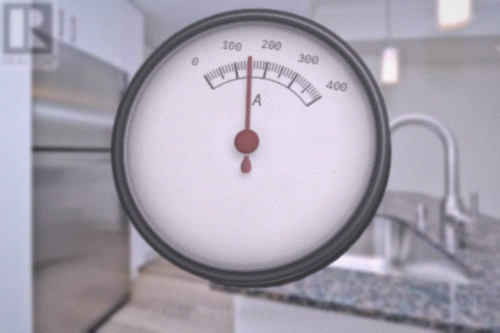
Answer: 150 A
